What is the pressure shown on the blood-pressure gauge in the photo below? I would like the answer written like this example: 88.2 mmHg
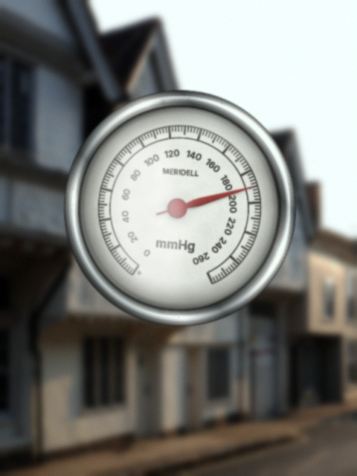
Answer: 190 mmHg
